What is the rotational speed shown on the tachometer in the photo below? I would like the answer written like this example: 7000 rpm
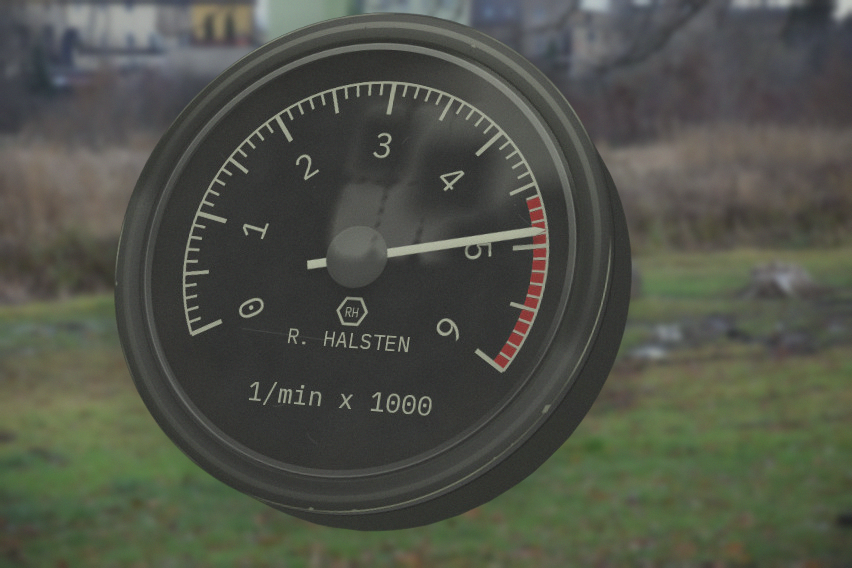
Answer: 4900 rpm
